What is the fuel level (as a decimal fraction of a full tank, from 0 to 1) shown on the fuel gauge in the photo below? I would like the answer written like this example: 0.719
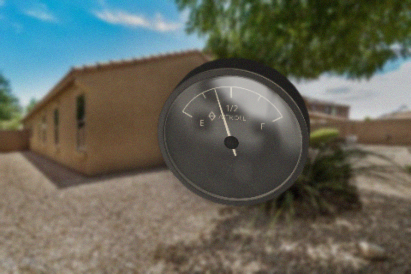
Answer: 0.375
